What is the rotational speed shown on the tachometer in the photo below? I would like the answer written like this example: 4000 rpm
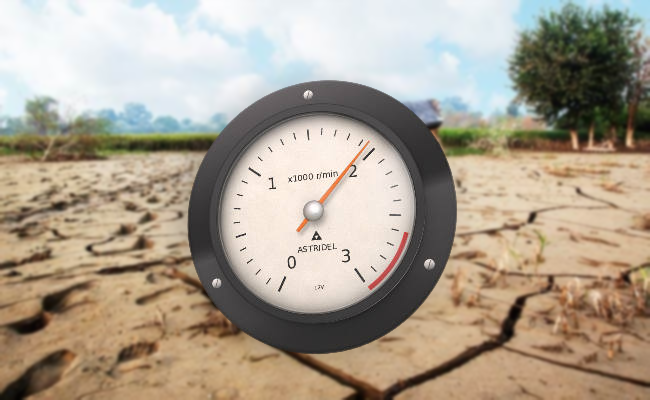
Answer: 1950 rpm
